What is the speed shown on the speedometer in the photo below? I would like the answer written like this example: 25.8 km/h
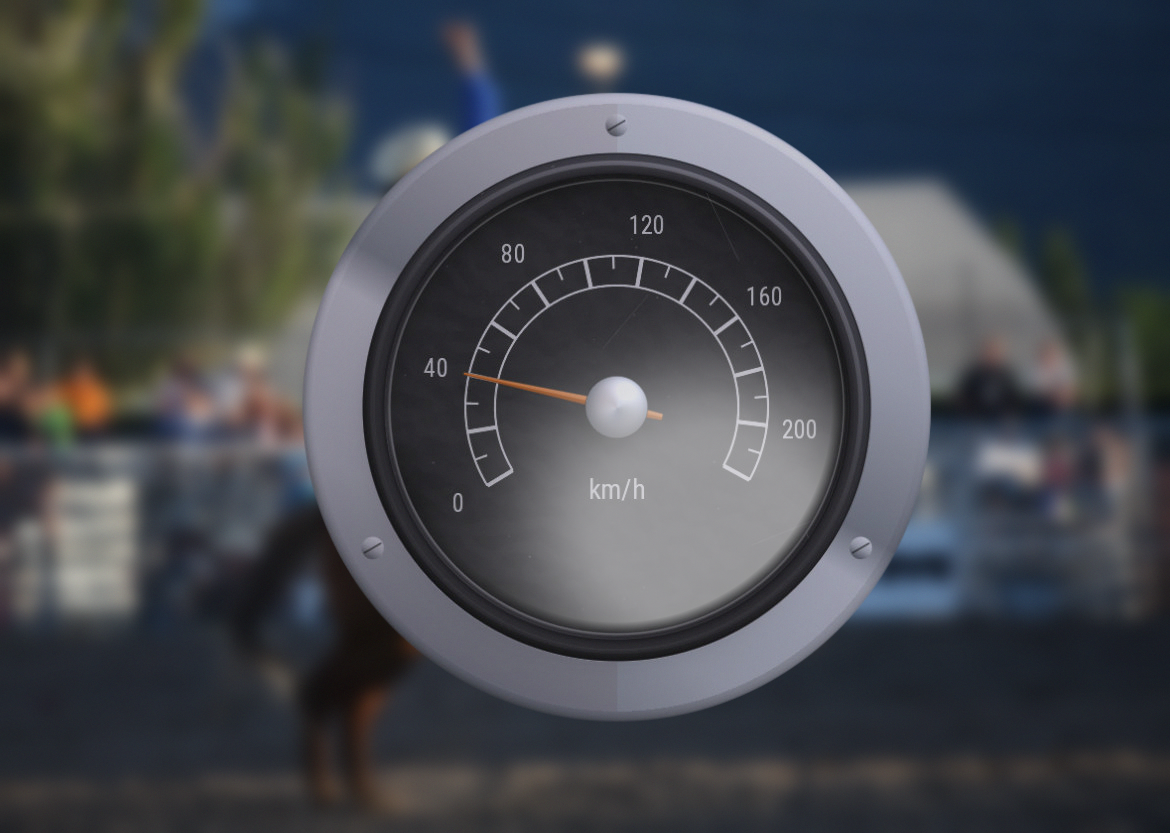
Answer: 40 km/h
